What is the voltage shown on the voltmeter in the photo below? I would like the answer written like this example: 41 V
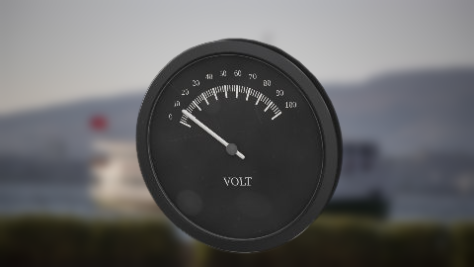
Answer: 10 V
